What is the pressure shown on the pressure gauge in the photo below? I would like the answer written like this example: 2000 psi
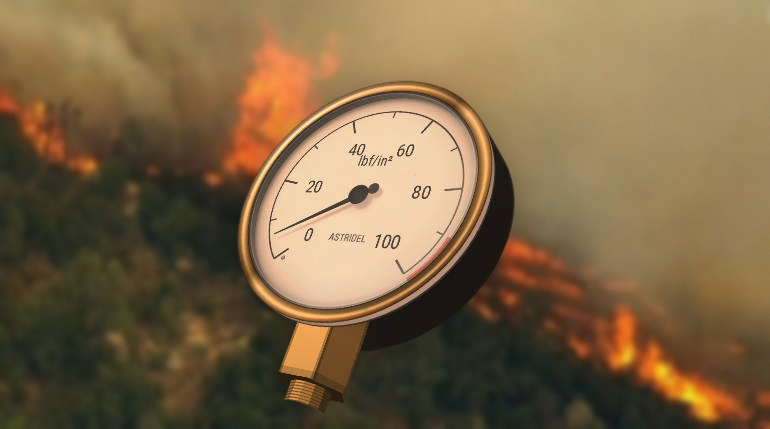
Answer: 5 psi
